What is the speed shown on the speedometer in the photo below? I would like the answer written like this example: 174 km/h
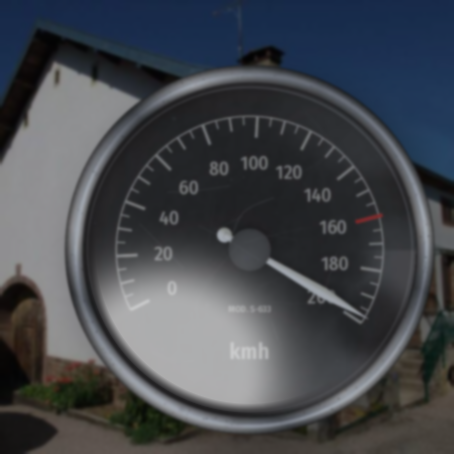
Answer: 197.5 km/h
